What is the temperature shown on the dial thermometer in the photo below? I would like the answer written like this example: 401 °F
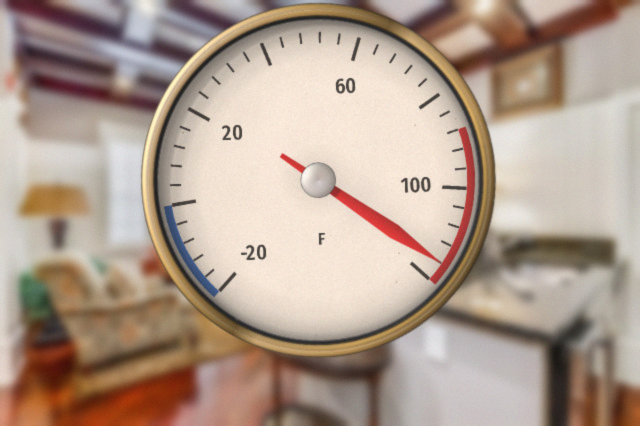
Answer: 116 °F
